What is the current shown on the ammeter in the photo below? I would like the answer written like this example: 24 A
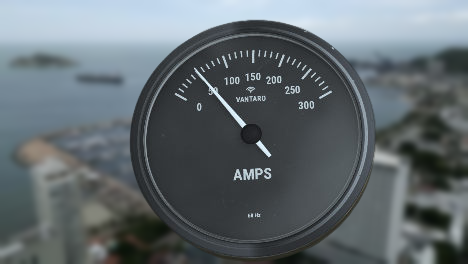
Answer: 50 A
